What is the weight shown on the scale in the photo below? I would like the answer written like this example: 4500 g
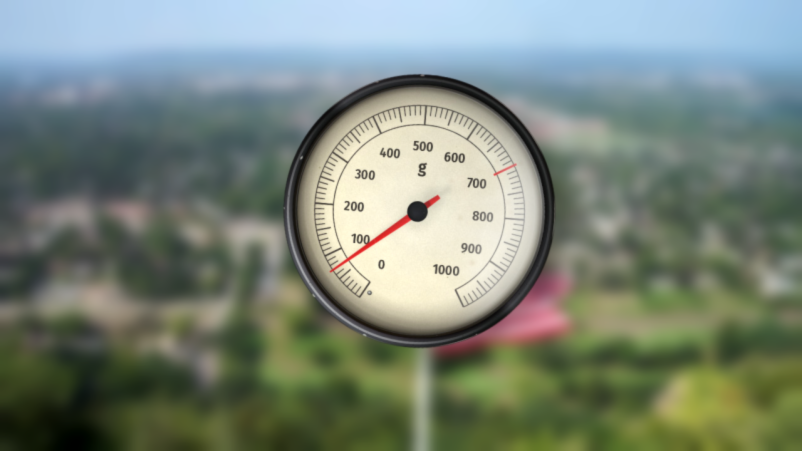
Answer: 70 g
